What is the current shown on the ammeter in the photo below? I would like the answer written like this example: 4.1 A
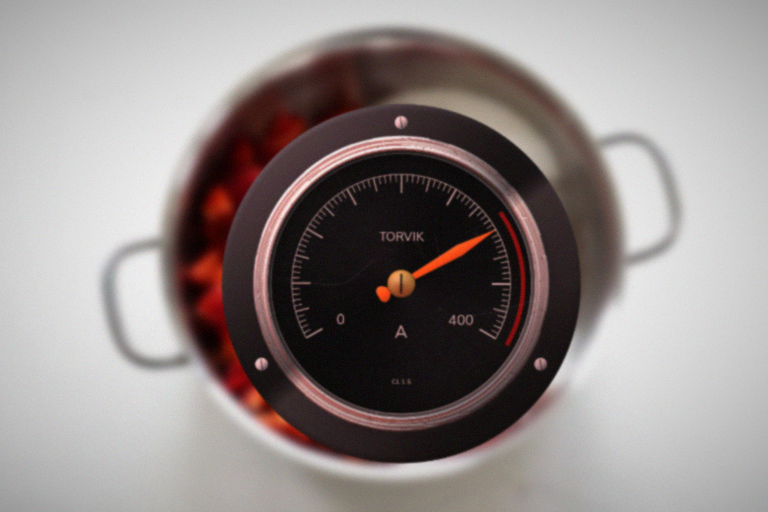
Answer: 300 A
